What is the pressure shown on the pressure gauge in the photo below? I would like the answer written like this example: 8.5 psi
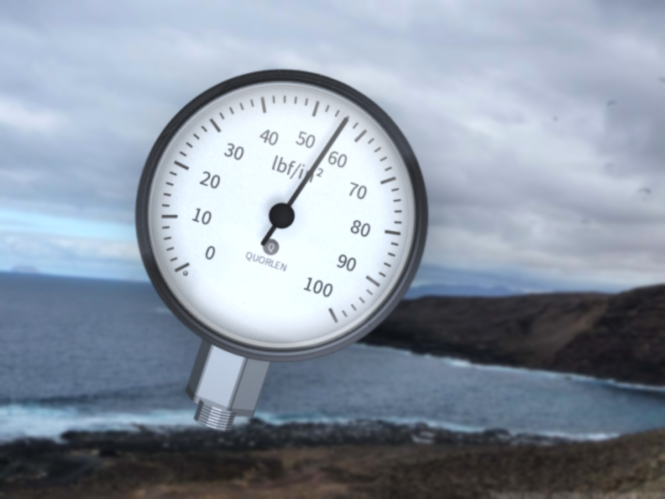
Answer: 56 psi
